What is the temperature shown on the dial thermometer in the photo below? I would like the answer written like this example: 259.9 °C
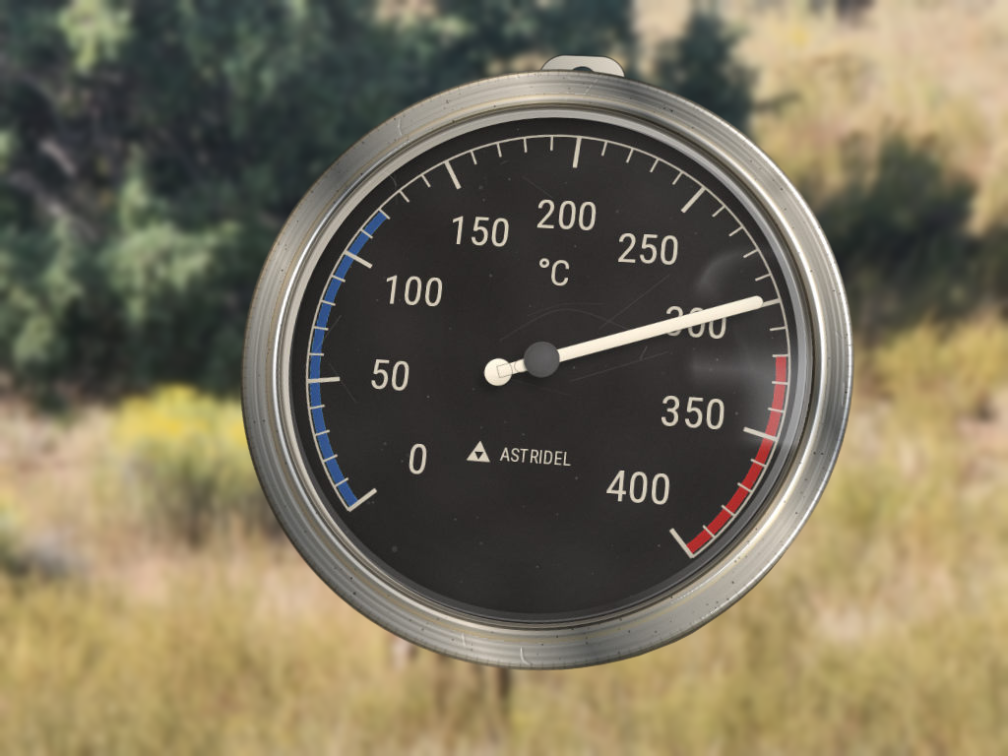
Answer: 300 °C
